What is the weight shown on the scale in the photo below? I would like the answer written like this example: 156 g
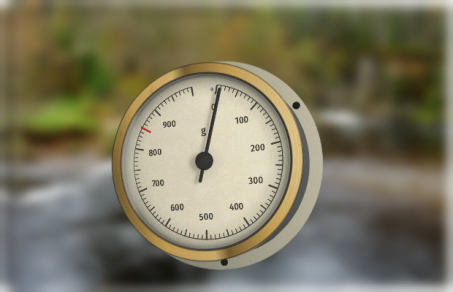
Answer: 10 g
